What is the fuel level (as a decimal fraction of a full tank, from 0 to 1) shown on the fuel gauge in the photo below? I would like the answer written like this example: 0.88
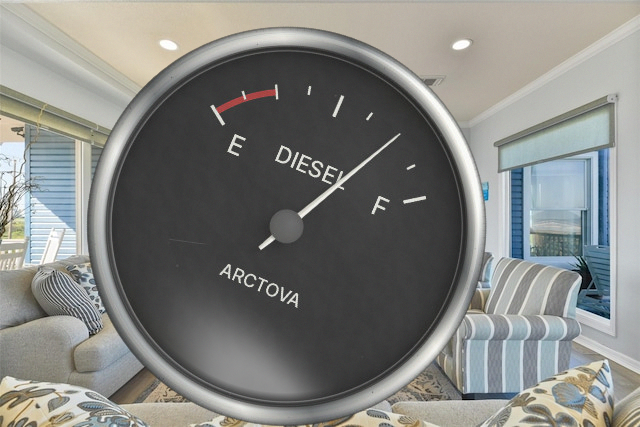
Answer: 0.75
